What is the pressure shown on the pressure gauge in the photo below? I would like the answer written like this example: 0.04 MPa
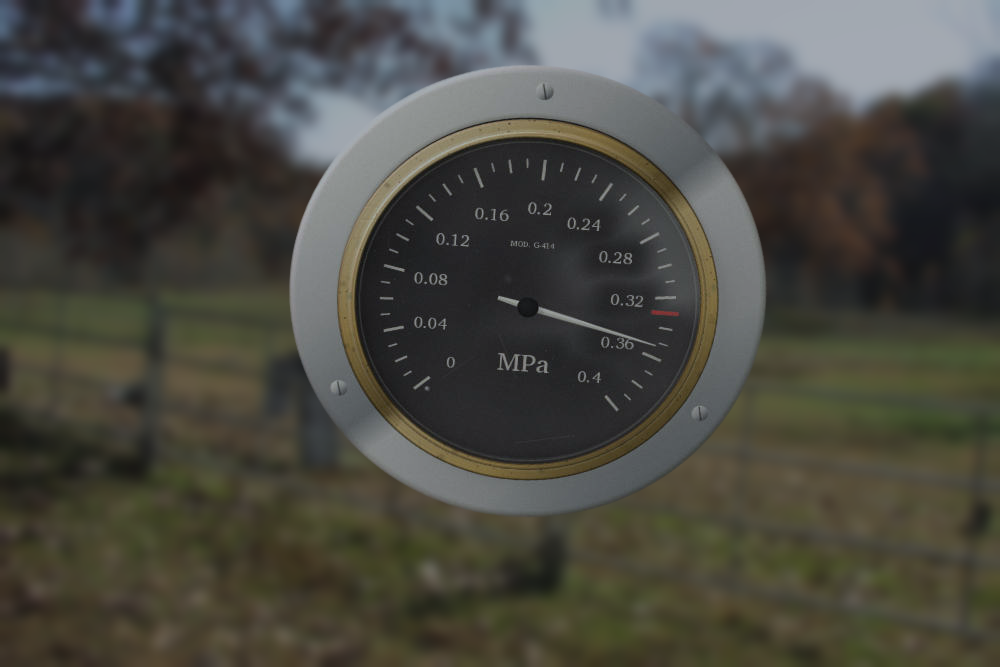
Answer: 0.35 MPa
